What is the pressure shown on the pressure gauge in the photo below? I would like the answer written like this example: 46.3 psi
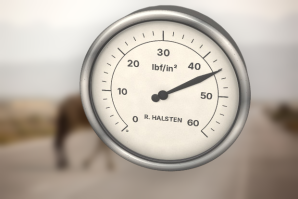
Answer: 44 psi
